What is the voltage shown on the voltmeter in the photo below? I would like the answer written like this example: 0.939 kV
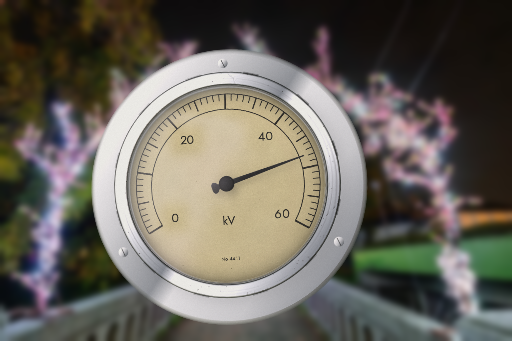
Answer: 48 kV
